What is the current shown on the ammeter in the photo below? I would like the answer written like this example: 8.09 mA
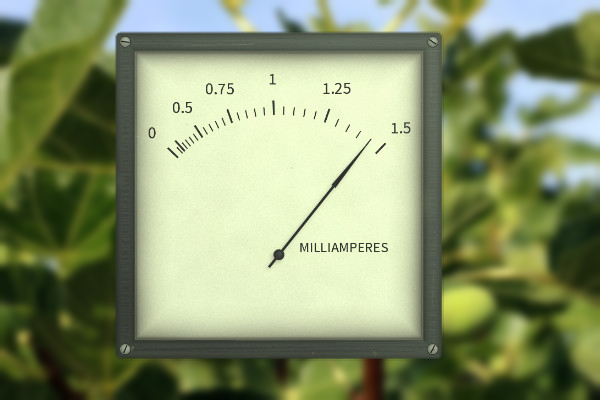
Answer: 1.45 mA
